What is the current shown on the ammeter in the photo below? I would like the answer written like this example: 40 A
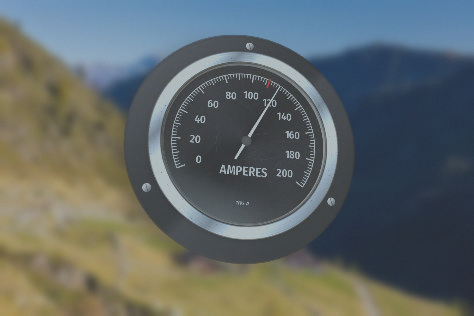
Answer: 120 A
